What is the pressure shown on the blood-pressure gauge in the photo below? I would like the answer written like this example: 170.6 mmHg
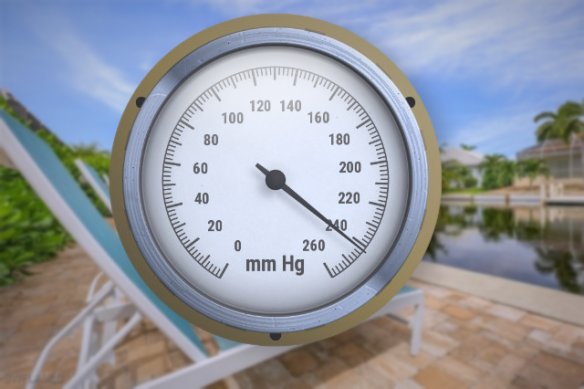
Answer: 242 mmHg
